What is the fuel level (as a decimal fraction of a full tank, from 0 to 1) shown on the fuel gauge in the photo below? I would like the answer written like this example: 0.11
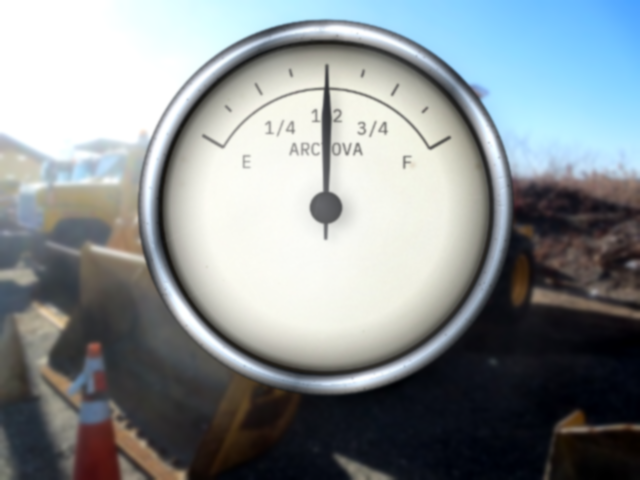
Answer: 0.5
